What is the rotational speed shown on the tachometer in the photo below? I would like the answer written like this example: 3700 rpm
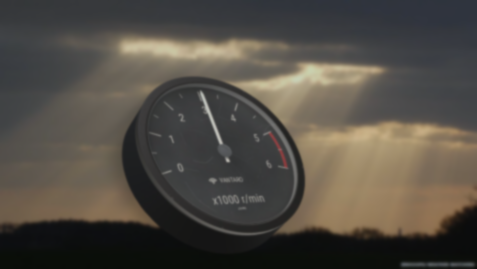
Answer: 3000 rpm
